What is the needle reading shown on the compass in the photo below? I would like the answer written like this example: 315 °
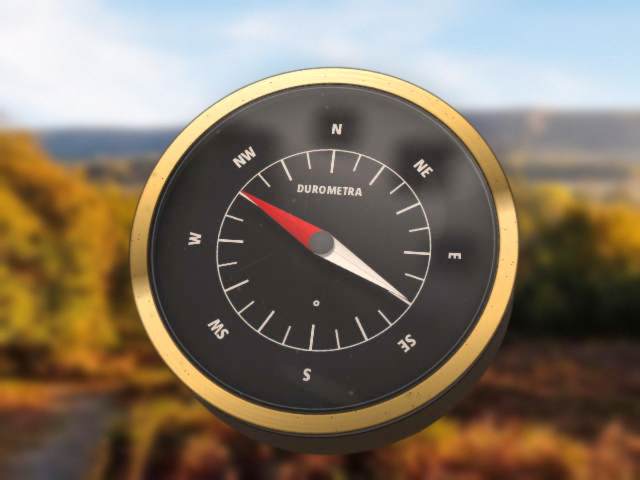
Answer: 300 °
